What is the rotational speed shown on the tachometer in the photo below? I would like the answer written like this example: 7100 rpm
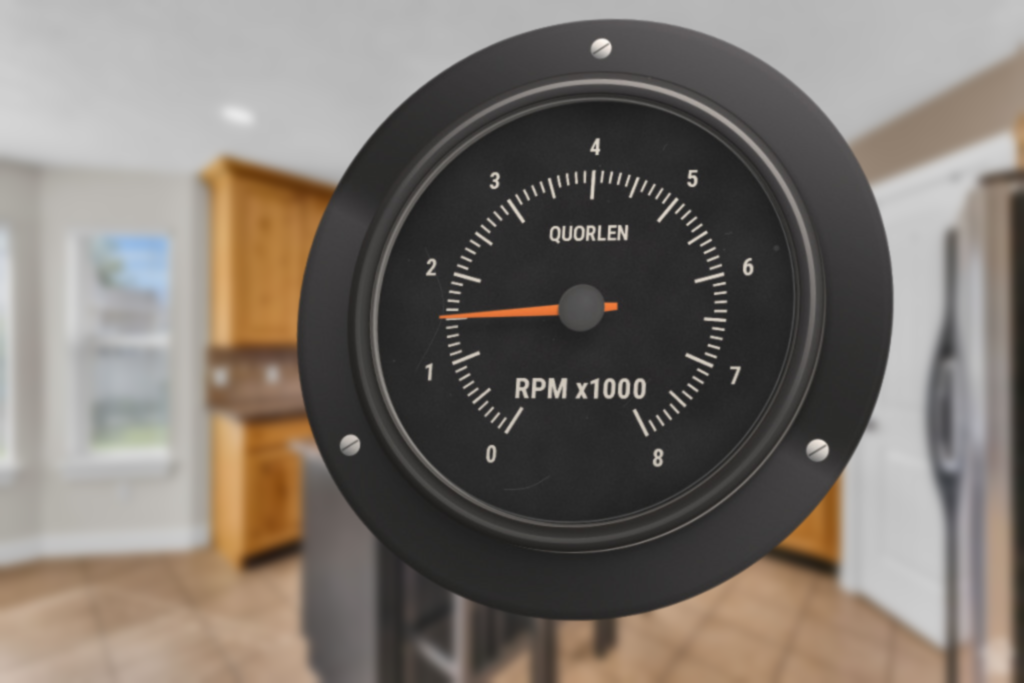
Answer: 1500 rpm
